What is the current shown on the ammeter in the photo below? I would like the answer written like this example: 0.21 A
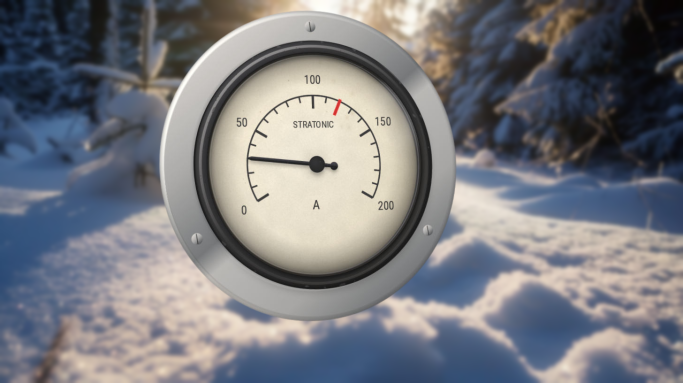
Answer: 30 A
